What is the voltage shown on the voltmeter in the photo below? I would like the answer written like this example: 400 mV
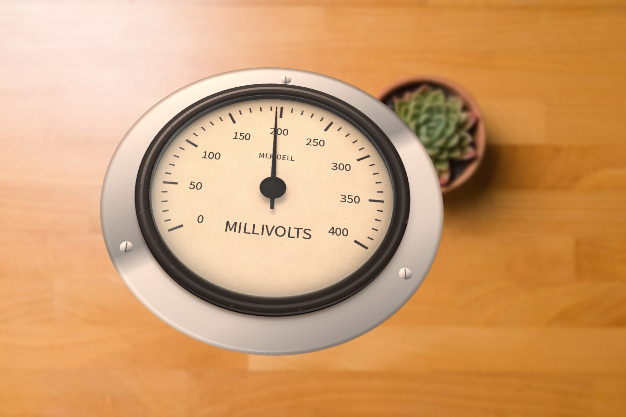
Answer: 195 mV
